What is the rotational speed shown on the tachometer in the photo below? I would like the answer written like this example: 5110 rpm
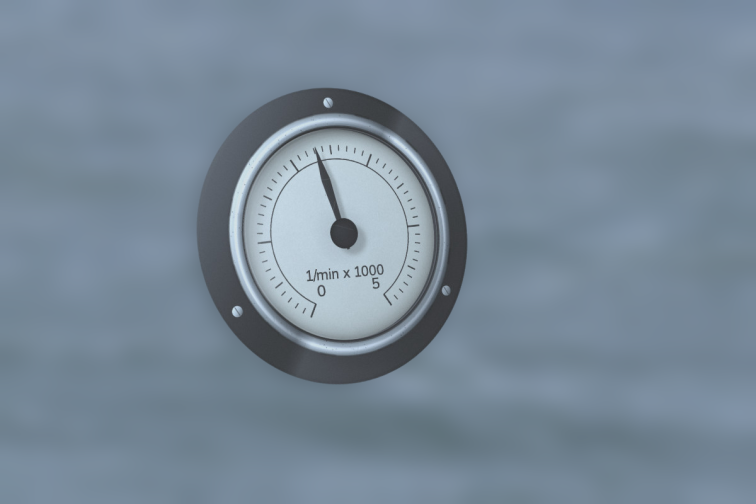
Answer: 2300 rpm
